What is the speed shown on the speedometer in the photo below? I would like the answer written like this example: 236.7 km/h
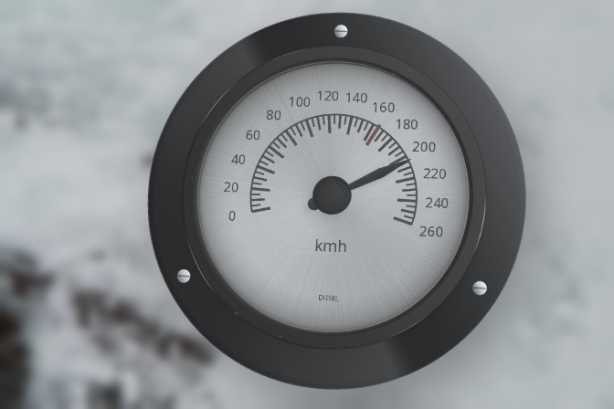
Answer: 205 km/h
